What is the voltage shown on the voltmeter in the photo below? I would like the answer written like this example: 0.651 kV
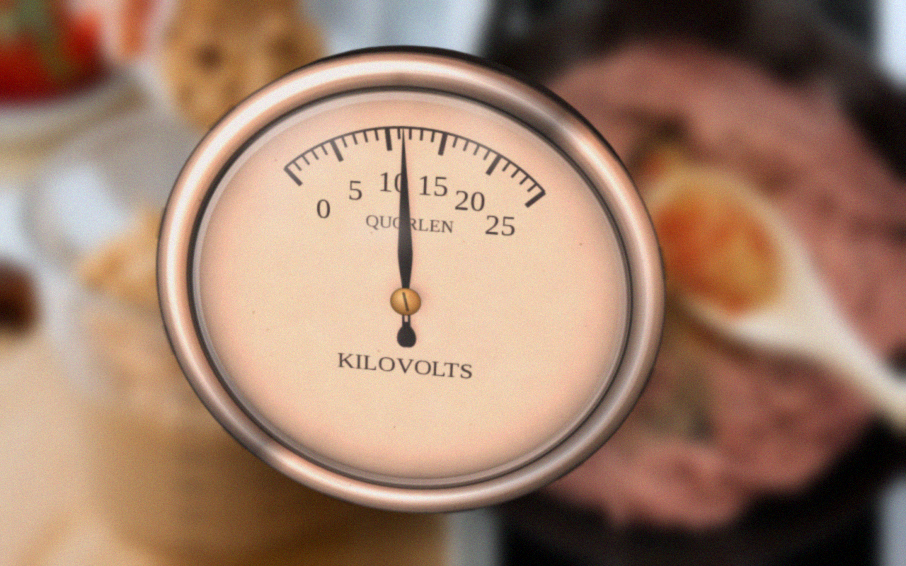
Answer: 11.5 kV
